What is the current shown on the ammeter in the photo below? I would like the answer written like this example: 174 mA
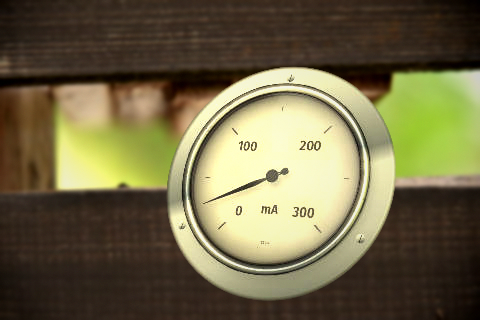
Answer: 25 mA
